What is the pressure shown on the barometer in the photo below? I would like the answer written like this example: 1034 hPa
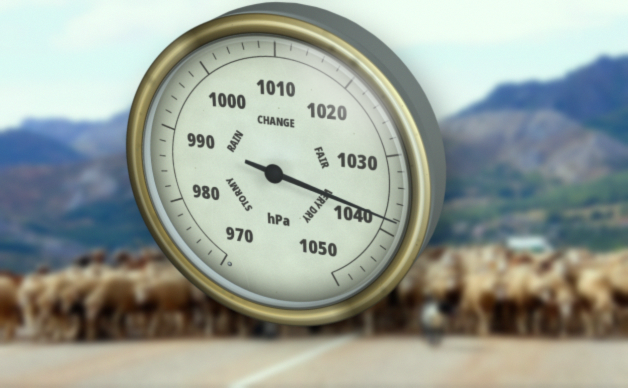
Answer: 1038 hPa
